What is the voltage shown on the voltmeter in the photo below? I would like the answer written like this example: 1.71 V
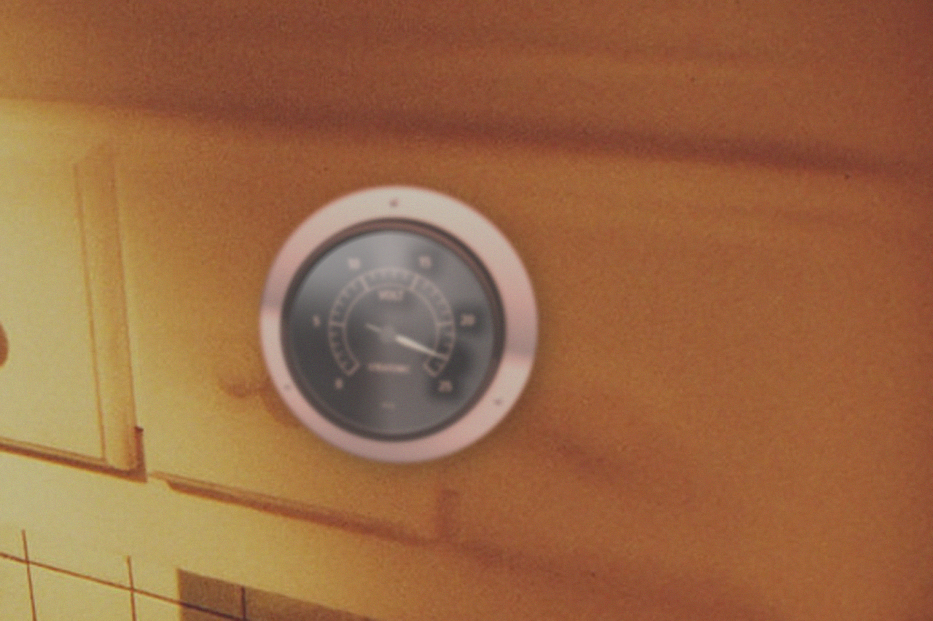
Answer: 23 V
